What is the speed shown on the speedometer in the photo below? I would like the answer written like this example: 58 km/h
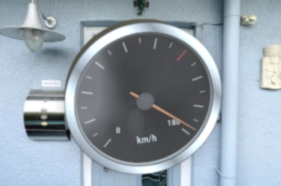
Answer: 175 km/h
